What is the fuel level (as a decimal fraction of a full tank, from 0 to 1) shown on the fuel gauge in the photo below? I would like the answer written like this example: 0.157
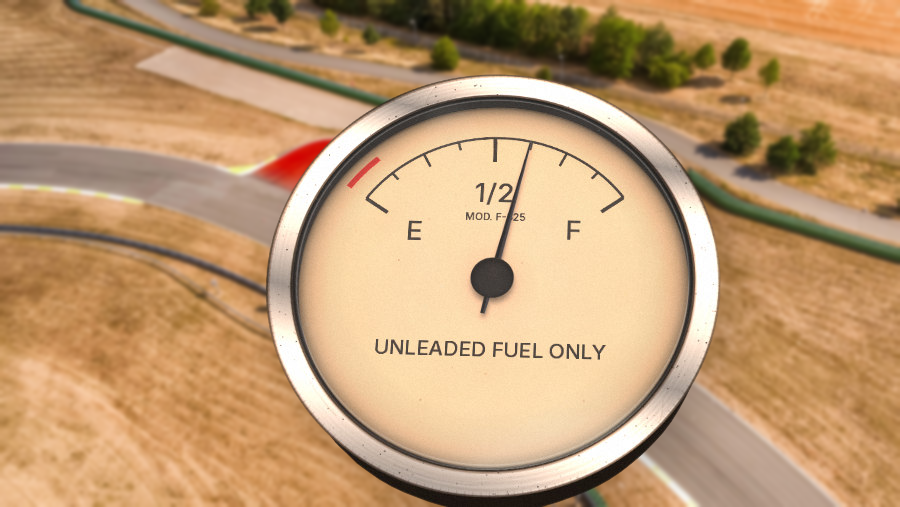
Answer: 0.625
